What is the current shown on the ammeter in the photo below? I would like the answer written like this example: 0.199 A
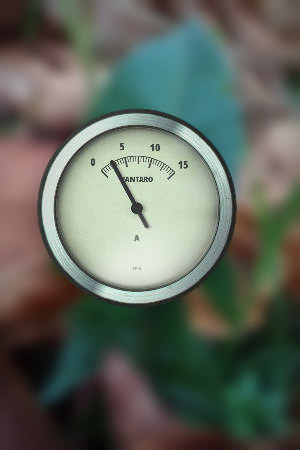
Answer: 2.5 A
